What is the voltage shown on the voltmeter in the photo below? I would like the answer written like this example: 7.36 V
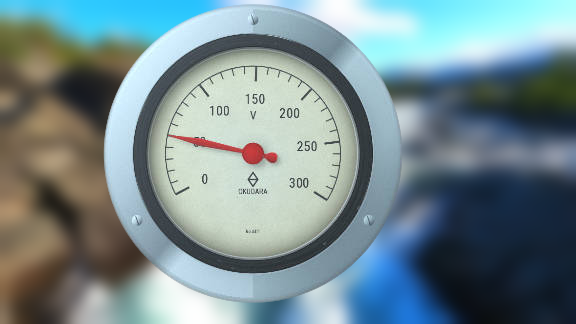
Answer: 50 V
